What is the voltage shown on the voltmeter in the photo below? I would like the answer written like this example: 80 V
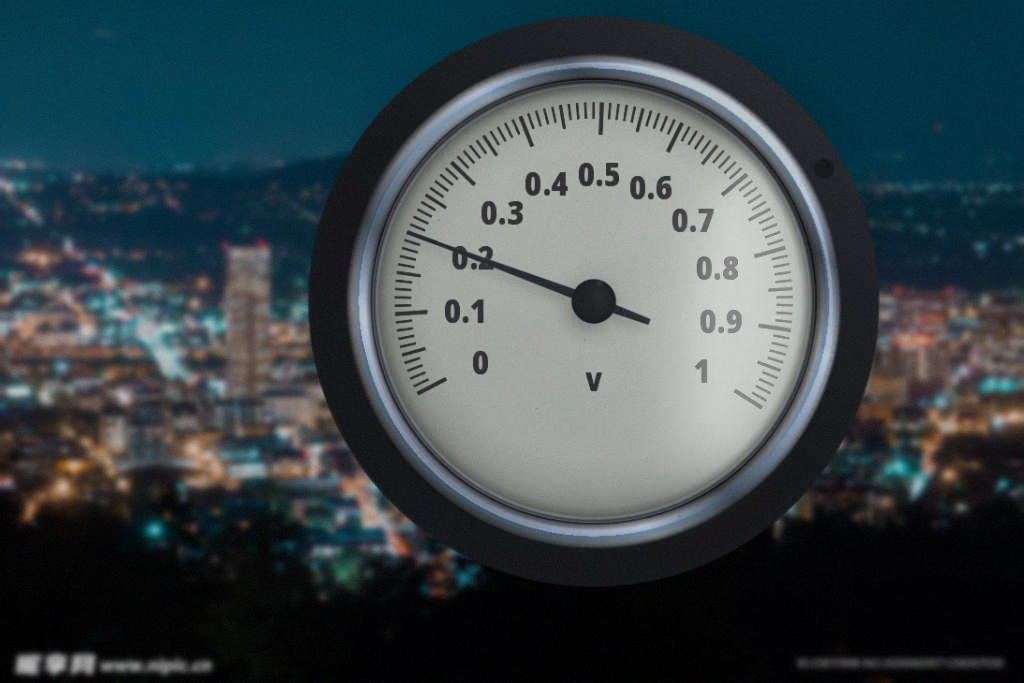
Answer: 0.2 V
